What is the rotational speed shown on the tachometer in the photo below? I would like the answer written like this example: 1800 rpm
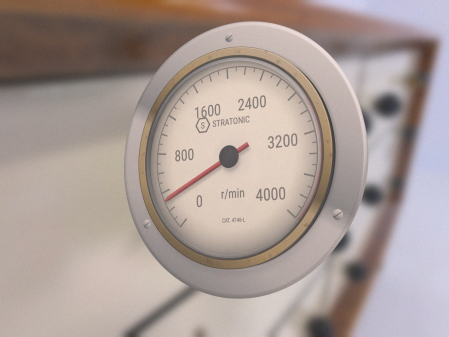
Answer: 300 rpm
